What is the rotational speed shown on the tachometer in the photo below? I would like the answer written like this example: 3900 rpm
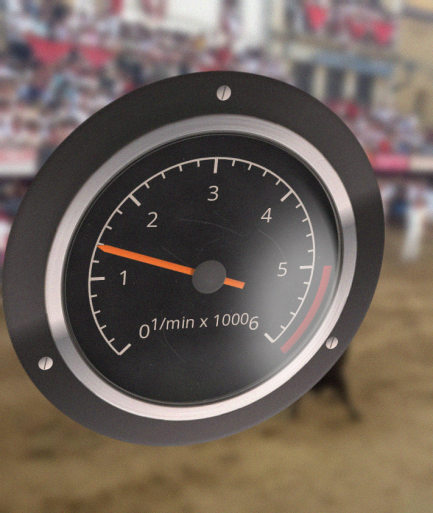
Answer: 1400 rpm
